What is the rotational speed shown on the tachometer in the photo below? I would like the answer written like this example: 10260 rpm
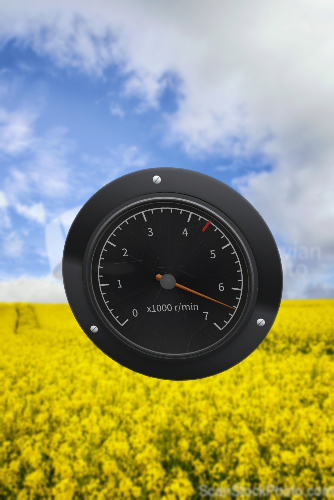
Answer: 6400 rpm
